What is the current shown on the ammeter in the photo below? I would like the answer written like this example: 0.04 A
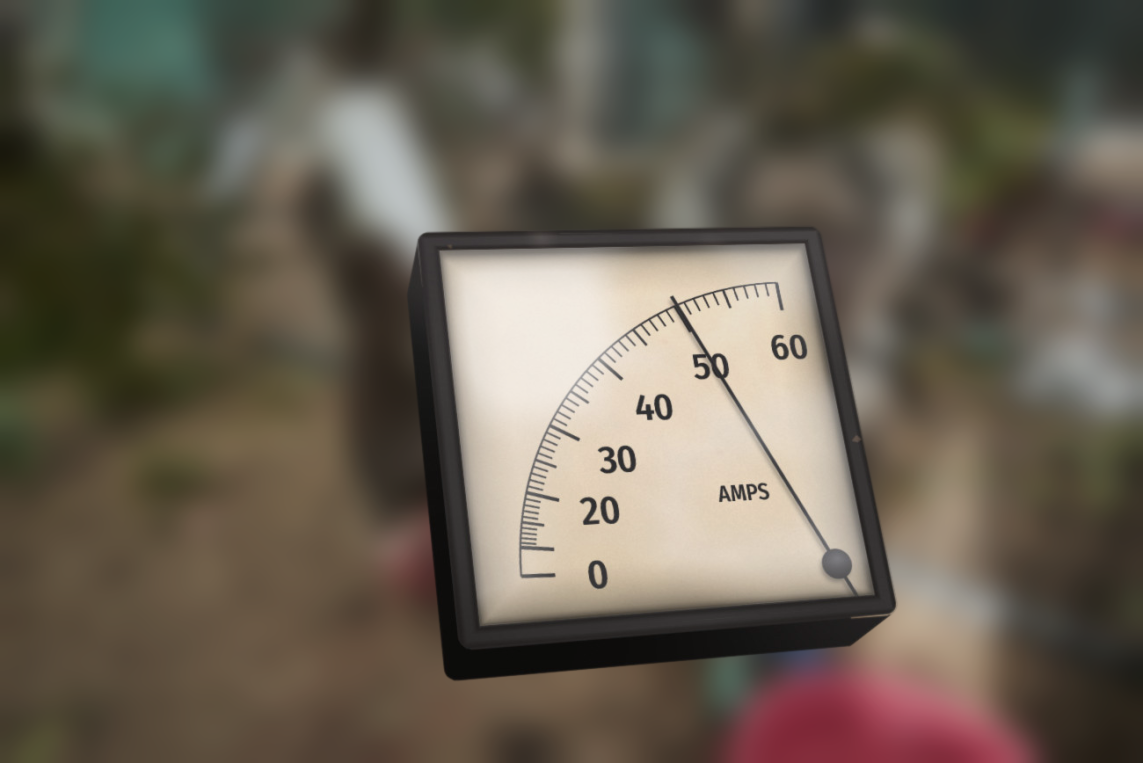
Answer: 50 A
